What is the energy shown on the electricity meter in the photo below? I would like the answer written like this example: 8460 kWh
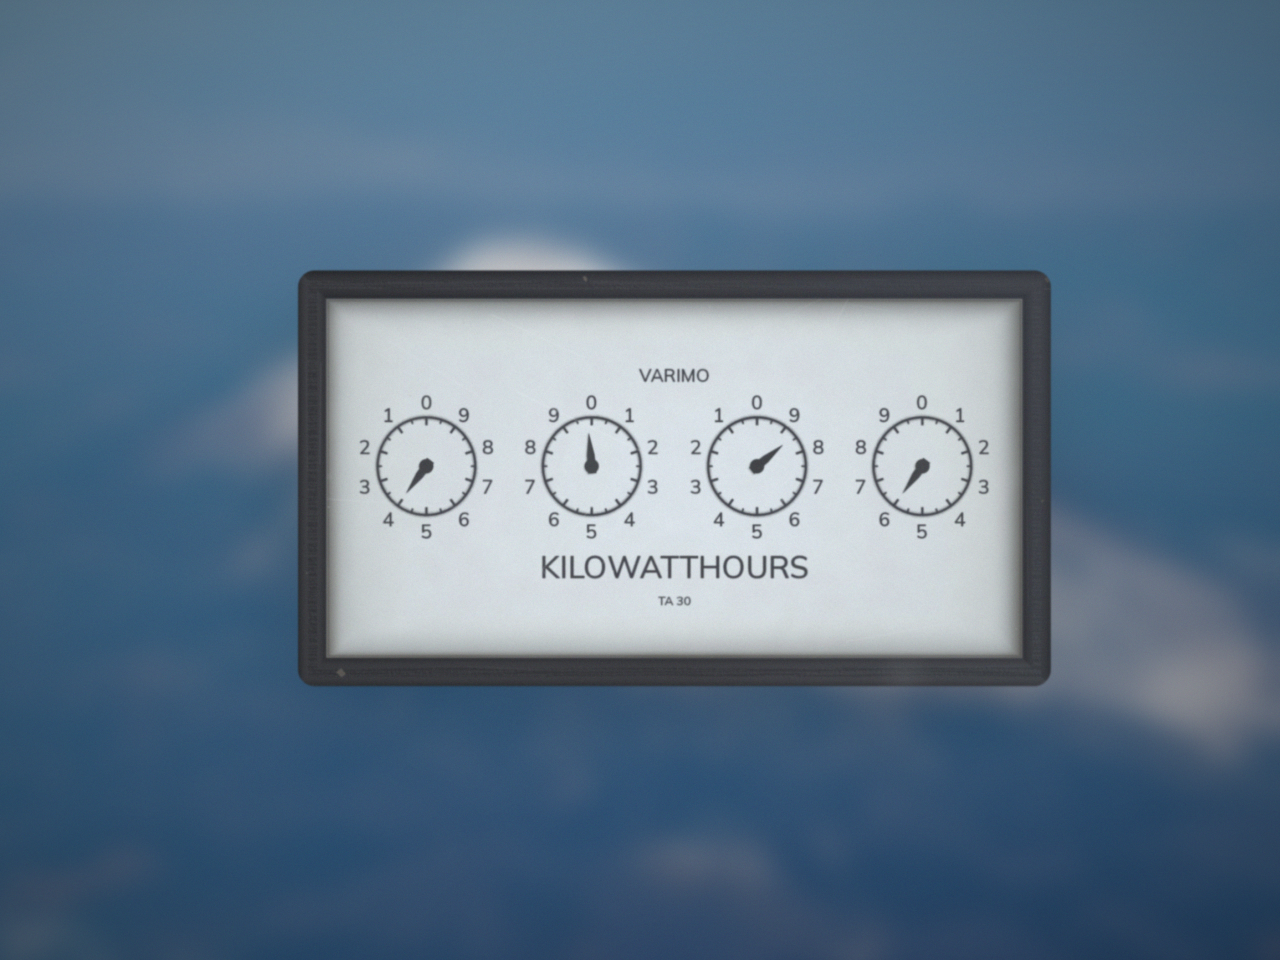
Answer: 3986 kWh
